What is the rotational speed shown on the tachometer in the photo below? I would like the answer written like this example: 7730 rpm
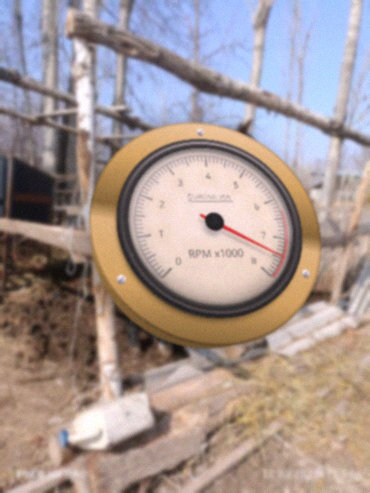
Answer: 7500 rpm
